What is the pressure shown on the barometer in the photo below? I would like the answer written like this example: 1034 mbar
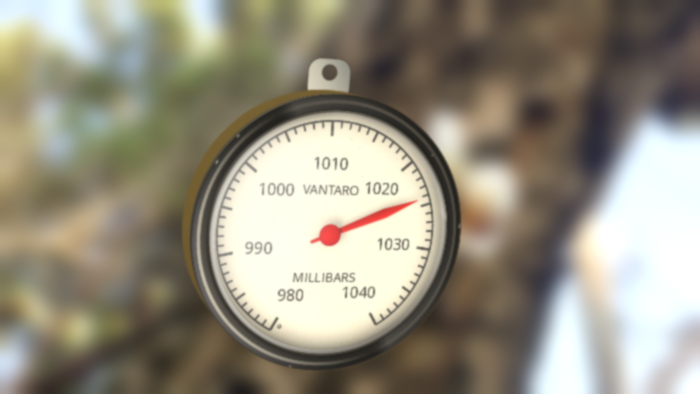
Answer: 1024 mbar
